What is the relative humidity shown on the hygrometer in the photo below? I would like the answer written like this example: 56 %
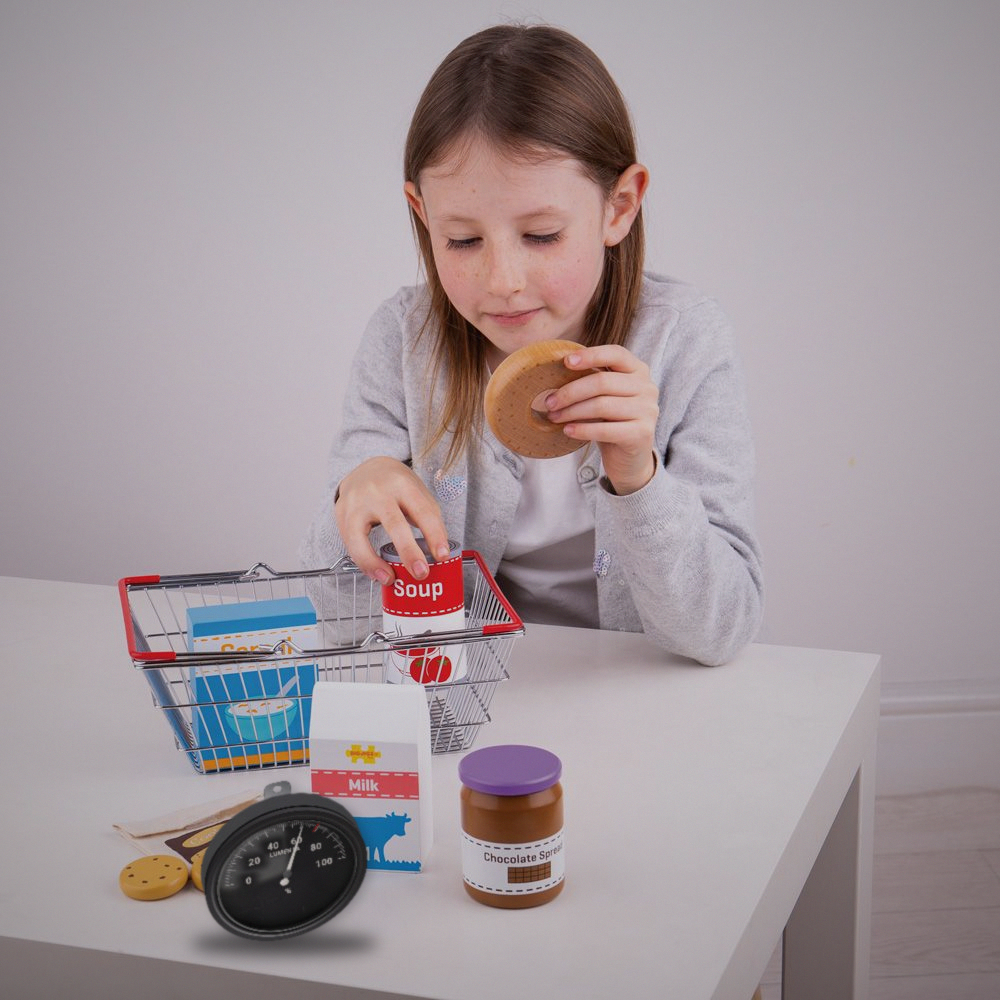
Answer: 60 %
